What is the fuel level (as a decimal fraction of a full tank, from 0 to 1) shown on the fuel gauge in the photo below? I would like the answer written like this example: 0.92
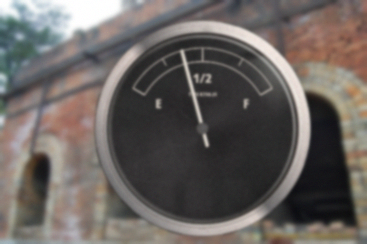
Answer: 0.375
